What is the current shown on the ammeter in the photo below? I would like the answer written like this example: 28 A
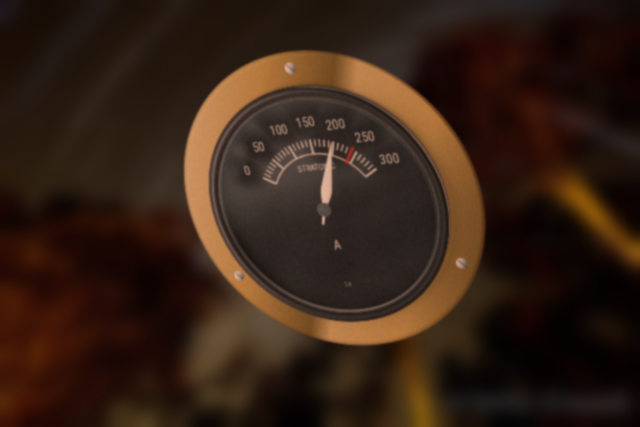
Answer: 200 A
